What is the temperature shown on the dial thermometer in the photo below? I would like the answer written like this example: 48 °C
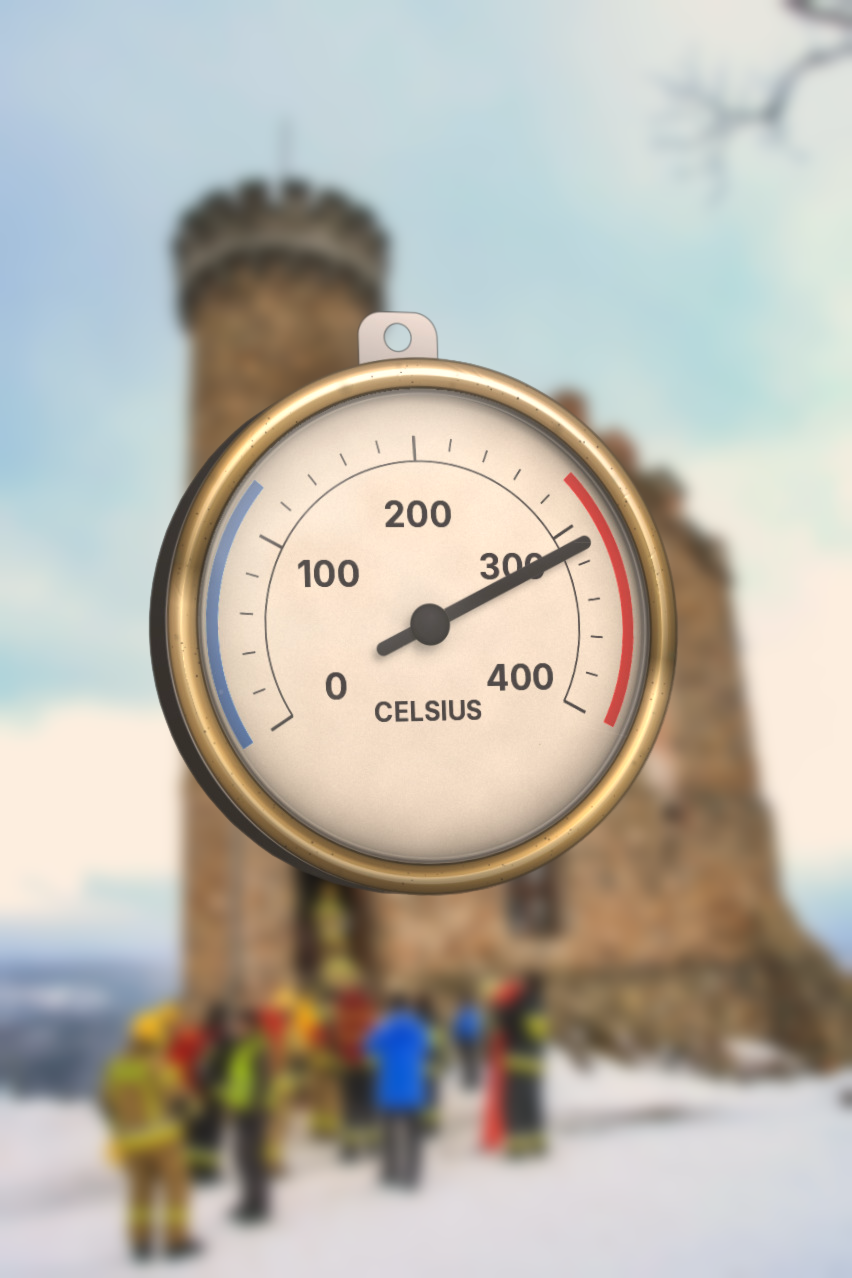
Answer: 310 °C
